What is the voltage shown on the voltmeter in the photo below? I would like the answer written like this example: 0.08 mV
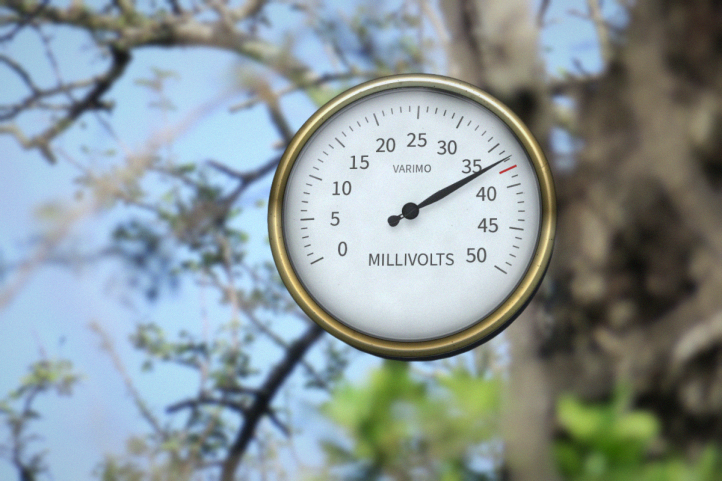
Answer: 37 mV
